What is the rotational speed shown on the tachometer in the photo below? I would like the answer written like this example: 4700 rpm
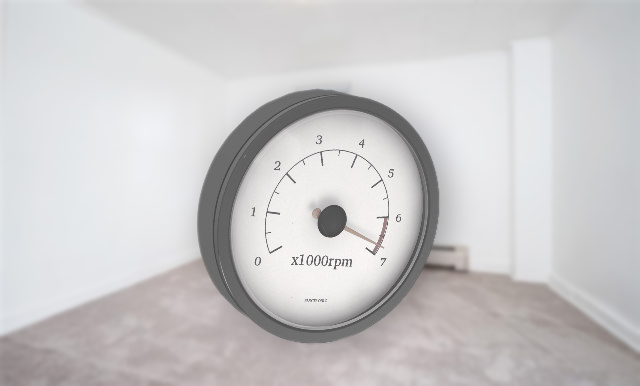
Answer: 6750 rpm
